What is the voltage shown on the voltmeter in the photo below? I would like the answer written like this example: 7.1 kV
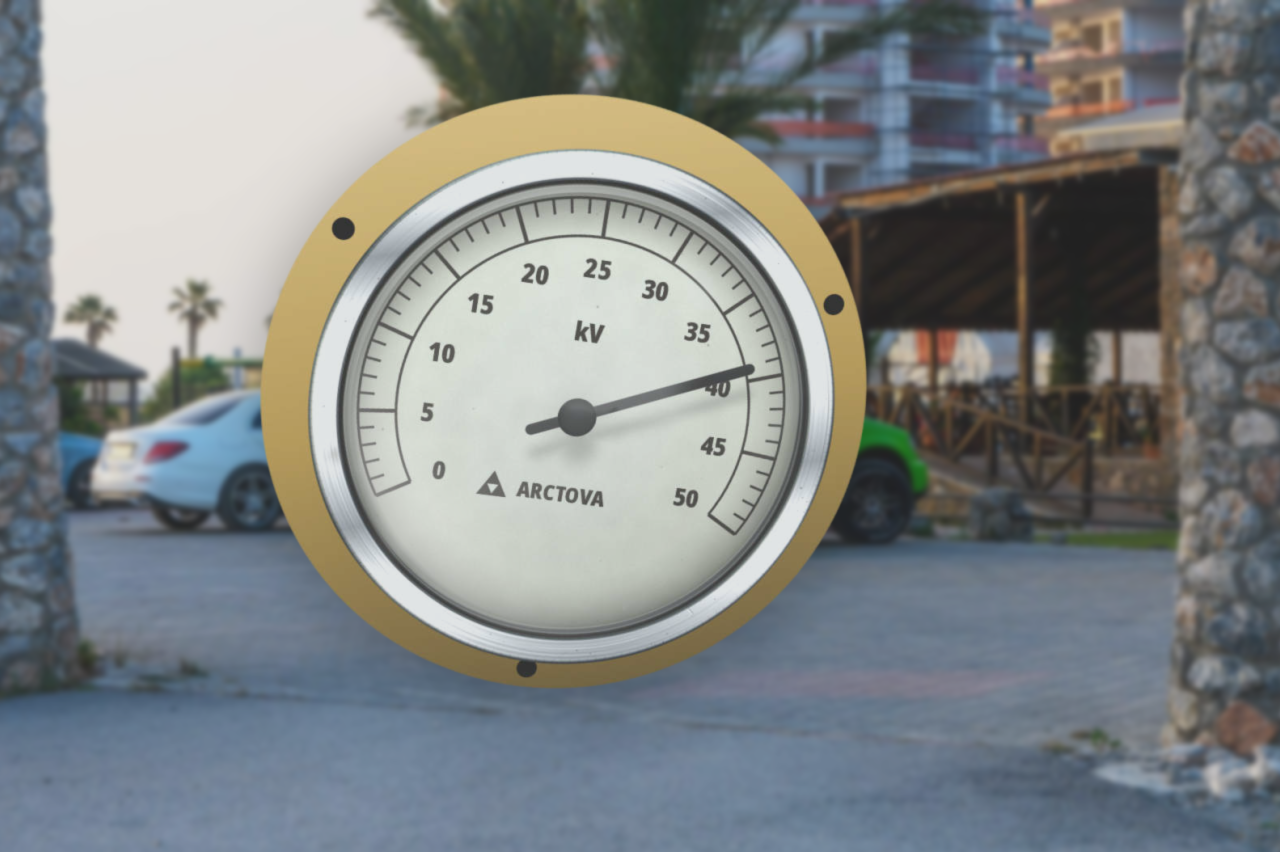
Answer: 39 kV
